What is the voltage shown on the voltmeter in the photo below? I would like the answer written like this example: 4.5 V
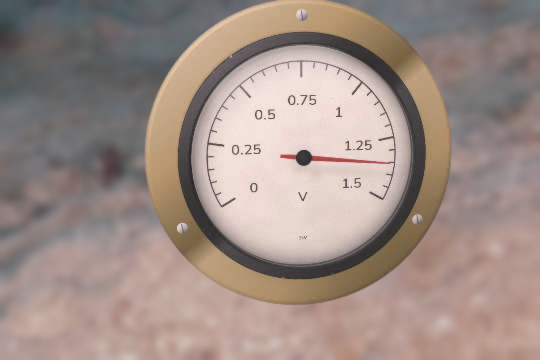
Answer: 1.35 V
